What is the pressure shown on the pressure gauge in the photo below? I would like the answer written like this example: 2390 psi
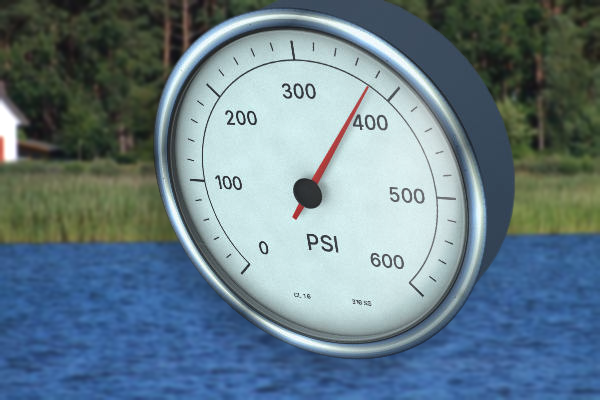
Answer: 380 psi
